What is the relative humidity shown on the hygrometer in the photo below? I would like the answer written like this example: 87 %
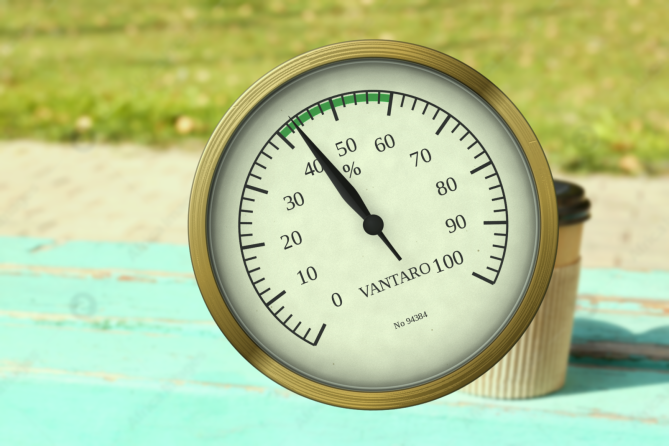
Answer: 43 %
